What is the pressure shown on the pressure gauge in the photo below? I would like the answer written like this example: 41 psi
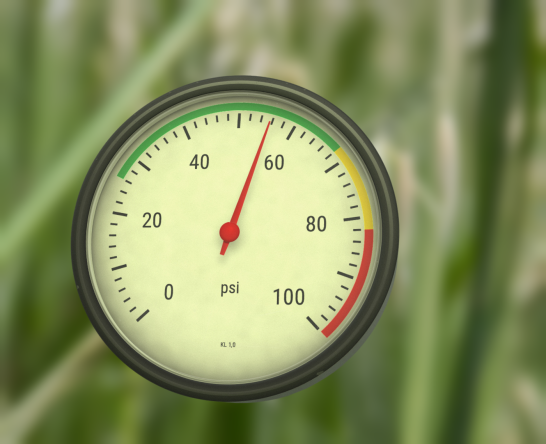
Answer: 56 psi
